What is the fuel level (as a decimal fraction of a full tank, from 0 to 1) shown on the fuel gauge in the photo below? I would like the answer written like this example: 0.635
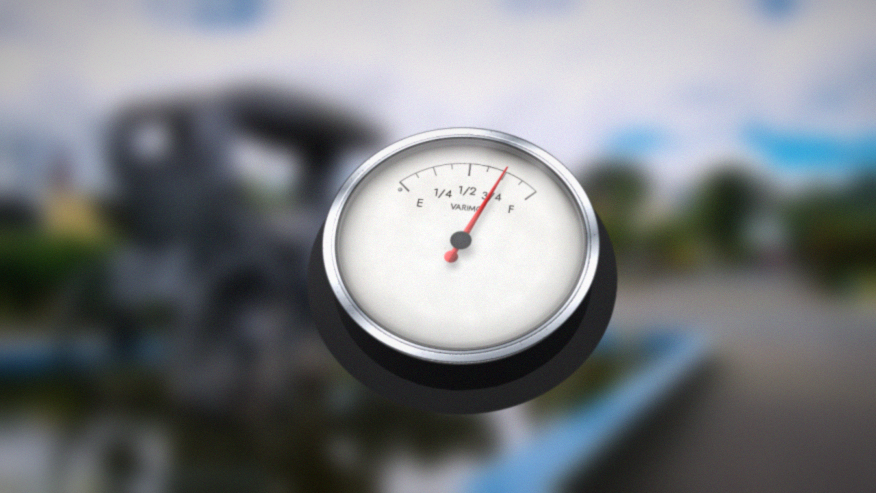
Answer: 0.75
